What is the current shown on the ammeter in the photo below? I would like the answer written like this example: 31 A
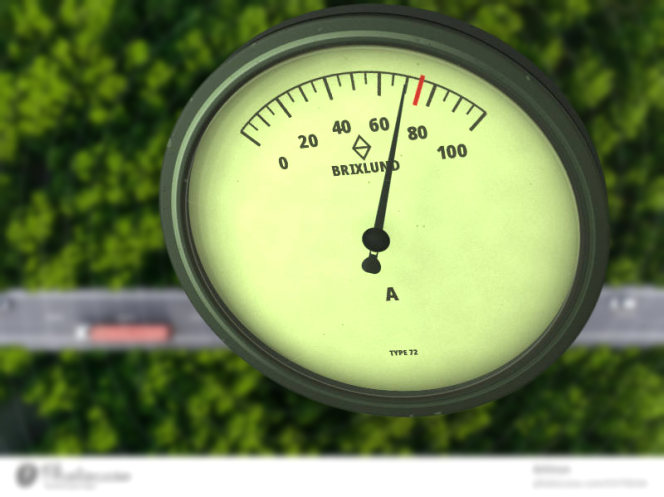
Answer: 70 A
